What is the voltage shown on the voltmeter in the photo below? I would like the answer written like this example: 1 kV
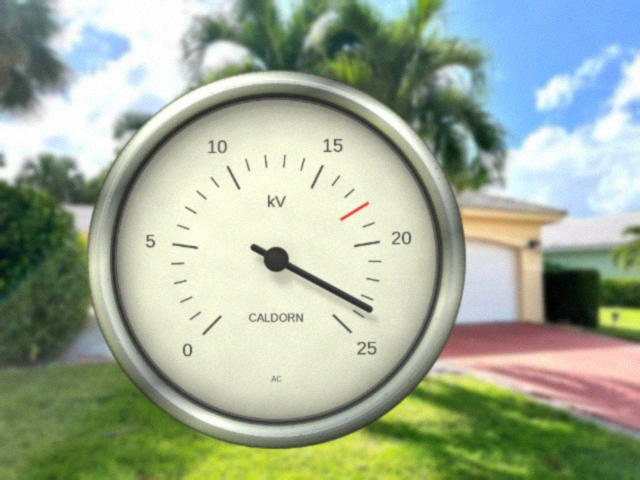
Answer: 23.5 kV
